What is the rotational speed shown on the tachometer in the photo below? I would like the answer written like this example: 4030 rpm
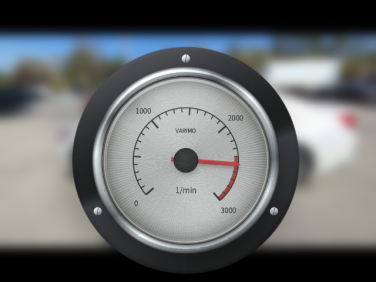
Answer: 2500 rpm
